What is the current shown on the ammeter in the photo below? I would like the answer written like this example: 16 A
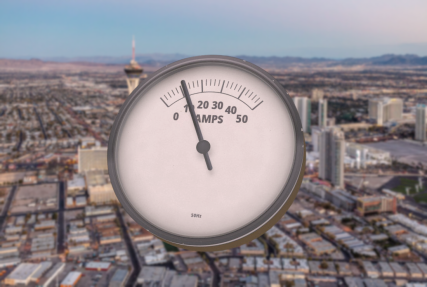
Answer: 12 A
